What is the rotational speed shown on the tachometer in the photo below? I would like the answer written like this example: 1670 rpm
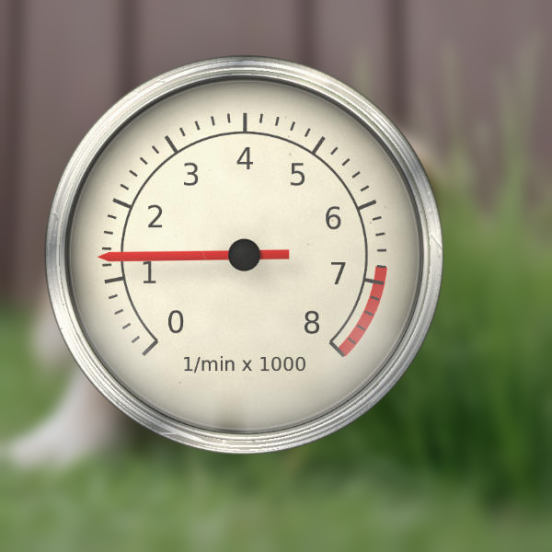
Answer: 1300 rpm
